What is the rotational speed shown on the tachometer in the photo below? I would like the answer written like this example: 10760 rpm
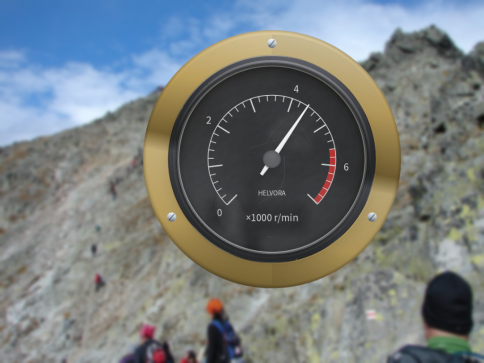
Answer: 4400 rpm
